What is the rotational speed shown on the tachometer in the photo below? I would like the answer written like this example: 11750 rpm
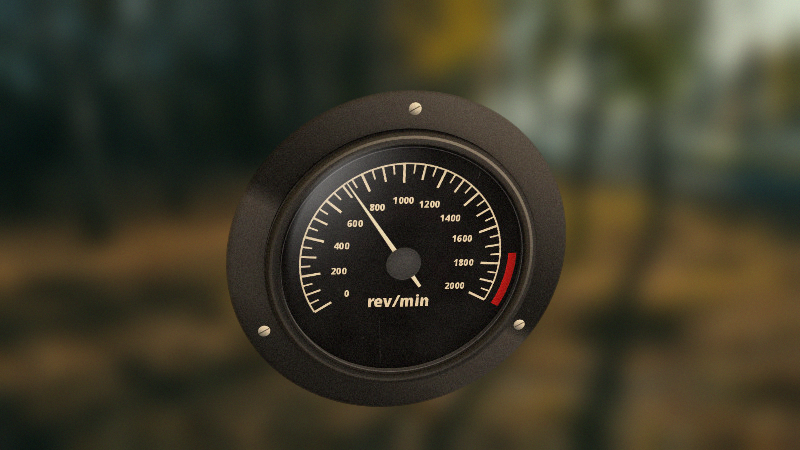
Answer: 725 rpm
